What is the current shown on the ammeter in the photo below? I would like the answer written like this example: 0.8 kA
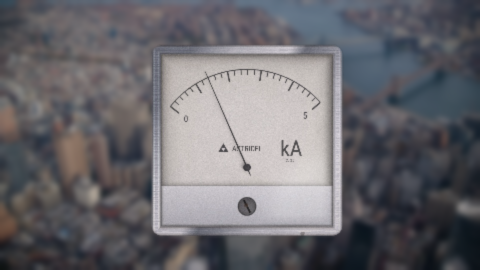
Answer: 1.4 kA
